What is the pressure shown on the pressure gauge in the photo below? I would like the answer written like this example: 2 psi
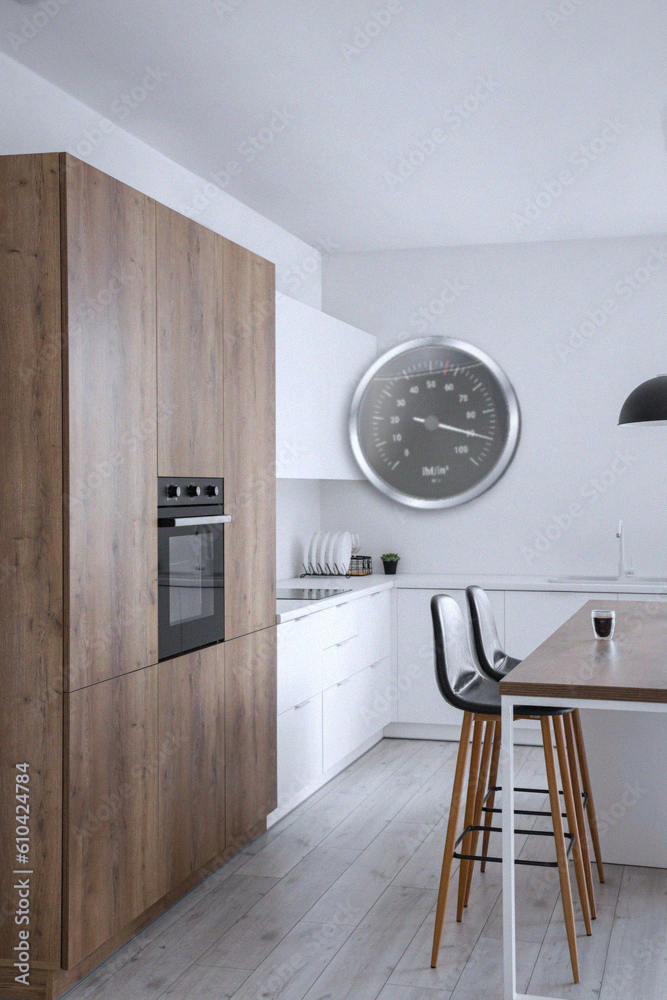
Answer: 90 psi
